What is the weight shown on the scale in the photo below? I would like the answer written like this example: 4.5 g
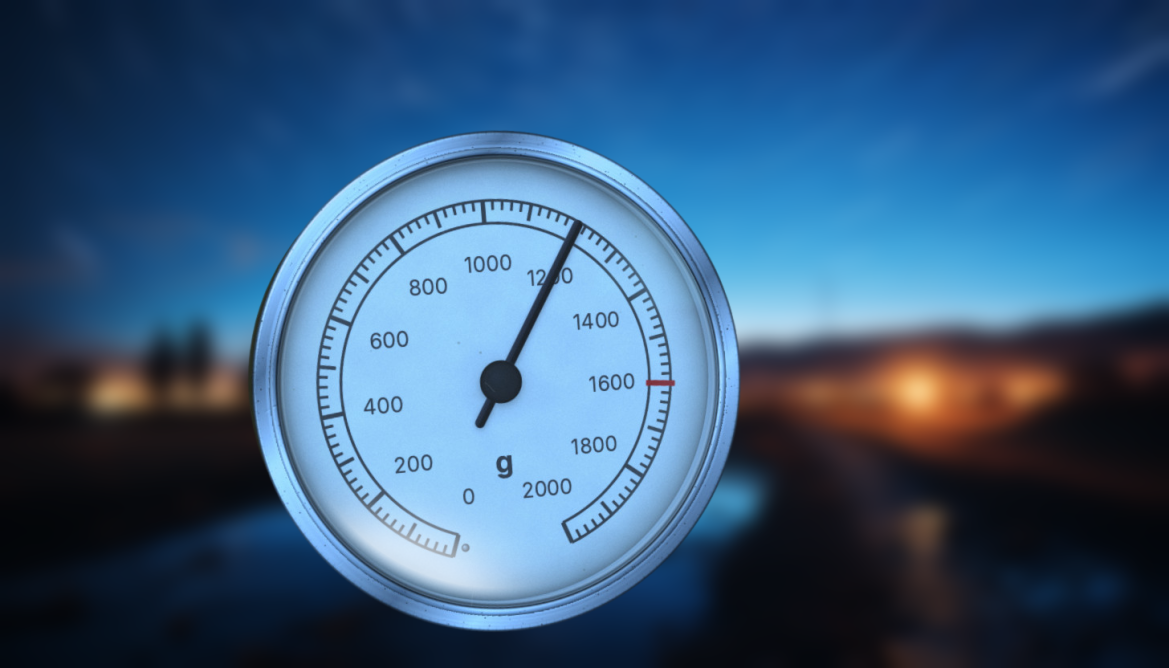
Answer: 1200 g
